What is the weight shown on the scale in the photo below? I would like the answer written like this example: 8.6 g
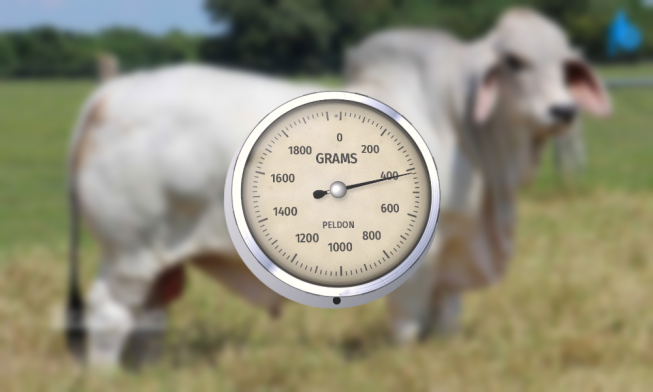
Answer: 420 g
